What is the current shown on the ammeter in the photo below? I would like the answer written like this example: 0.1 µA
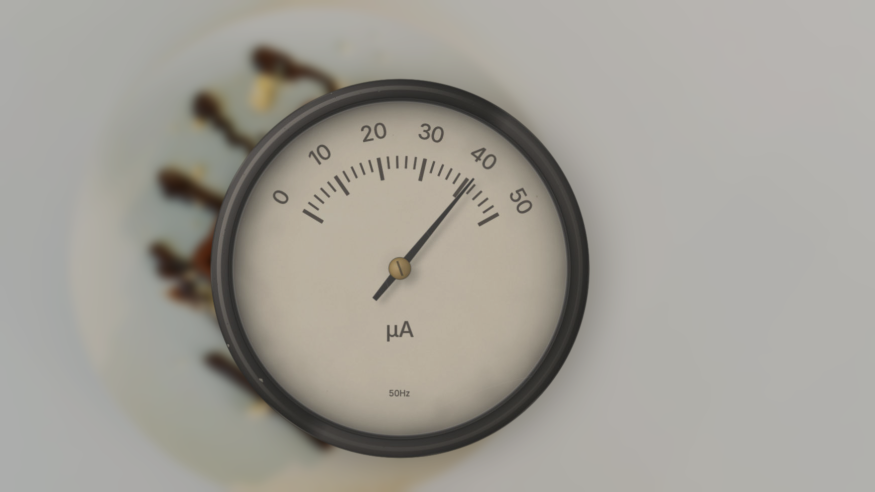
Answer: 41 µA
